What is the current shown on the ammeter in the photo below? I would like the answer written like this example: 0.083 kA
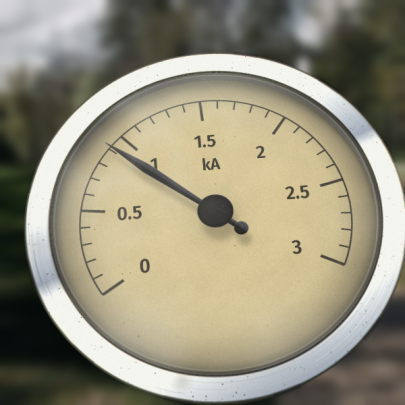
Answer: 0.9 kA
